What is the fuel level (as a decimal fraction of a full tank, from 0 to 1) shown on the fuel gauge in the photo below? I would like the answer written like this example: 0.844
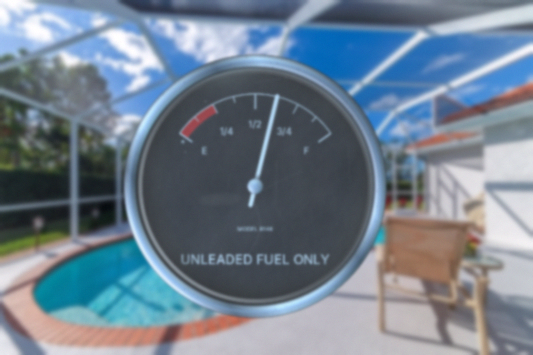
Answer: 0.625
